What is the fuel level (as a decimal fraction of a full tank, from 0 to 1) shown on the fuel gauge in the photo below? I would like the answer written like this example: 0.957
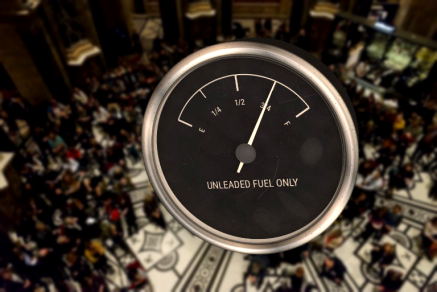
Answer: 0.75
